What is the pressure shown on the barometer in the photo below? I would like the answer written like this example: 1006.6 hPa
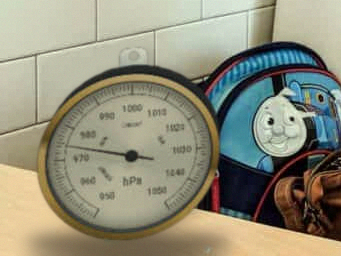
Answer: 975 hPa
